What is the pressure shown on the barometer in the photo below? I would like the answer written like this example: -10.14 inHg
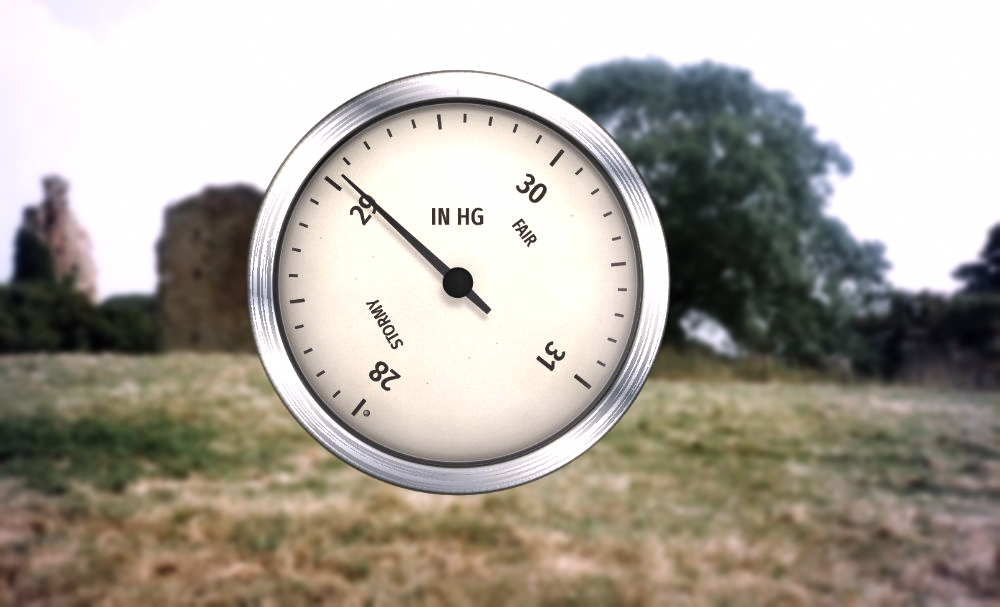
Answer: 29.05 inHg
